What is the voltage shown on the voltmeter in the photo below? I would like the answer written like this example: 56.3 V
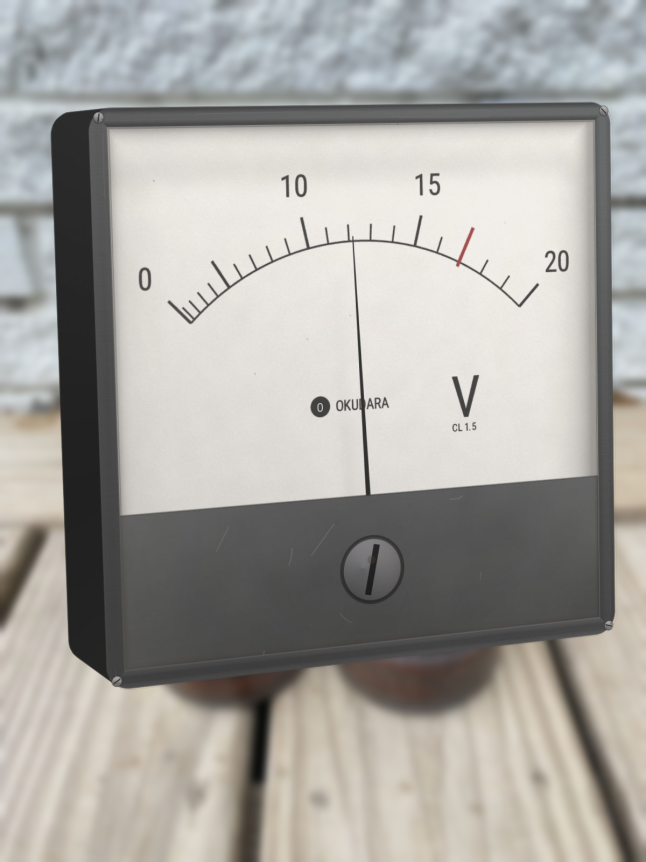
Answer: 12 V
